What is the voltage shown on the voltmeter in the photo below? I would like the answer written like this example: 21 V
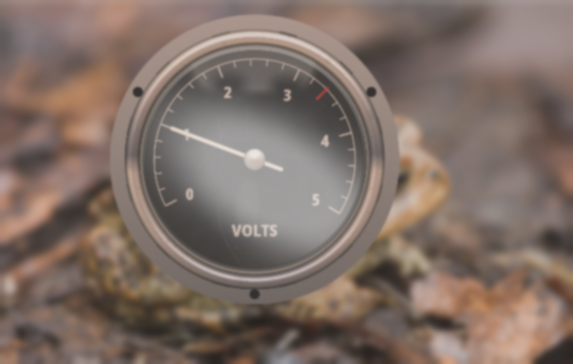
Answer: 1 V
